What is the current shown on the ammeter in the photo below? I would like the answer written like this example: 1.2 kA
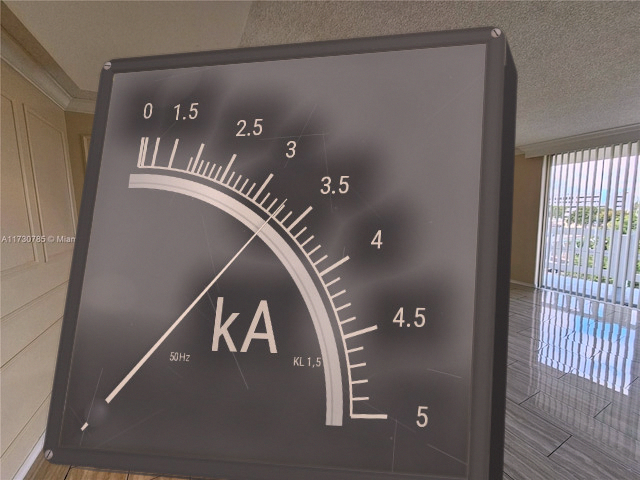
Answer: 3.3 kA
